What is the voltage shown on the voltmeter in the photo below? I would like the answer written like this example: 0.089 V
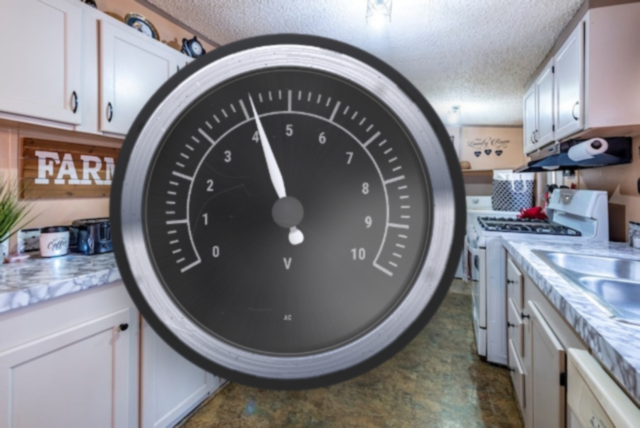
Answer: 4.2 V
